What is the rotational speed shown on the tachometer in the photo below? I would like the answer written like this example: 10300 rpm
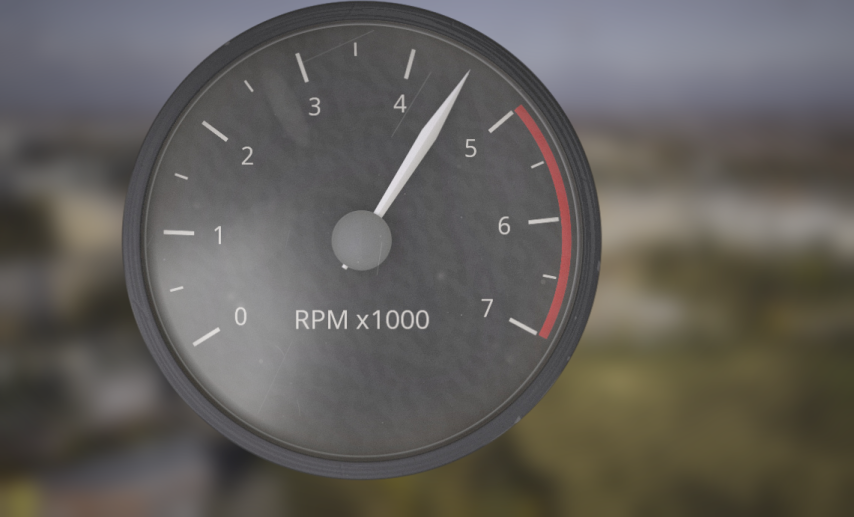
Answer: 4500 rpm
